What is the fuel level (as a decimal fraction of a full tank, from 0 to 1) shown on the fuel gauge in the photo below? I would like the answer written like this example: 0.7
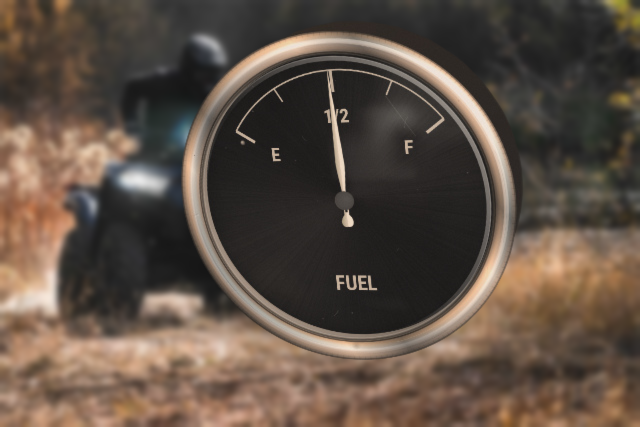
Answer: 0.5
